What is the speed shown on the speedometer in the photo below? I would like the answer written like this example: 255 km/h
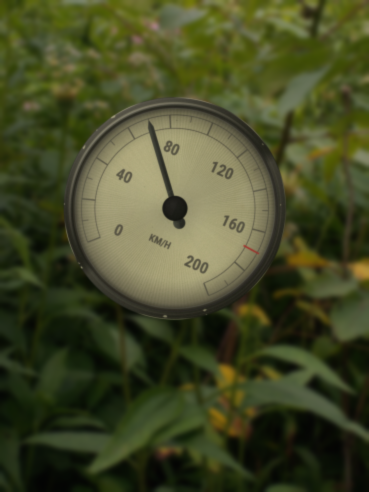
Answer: 70 km/h
